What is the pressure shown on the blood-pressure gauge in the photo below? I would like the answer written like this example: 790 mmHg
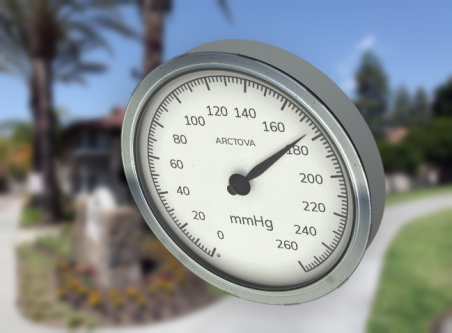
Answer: 176 mmHg
